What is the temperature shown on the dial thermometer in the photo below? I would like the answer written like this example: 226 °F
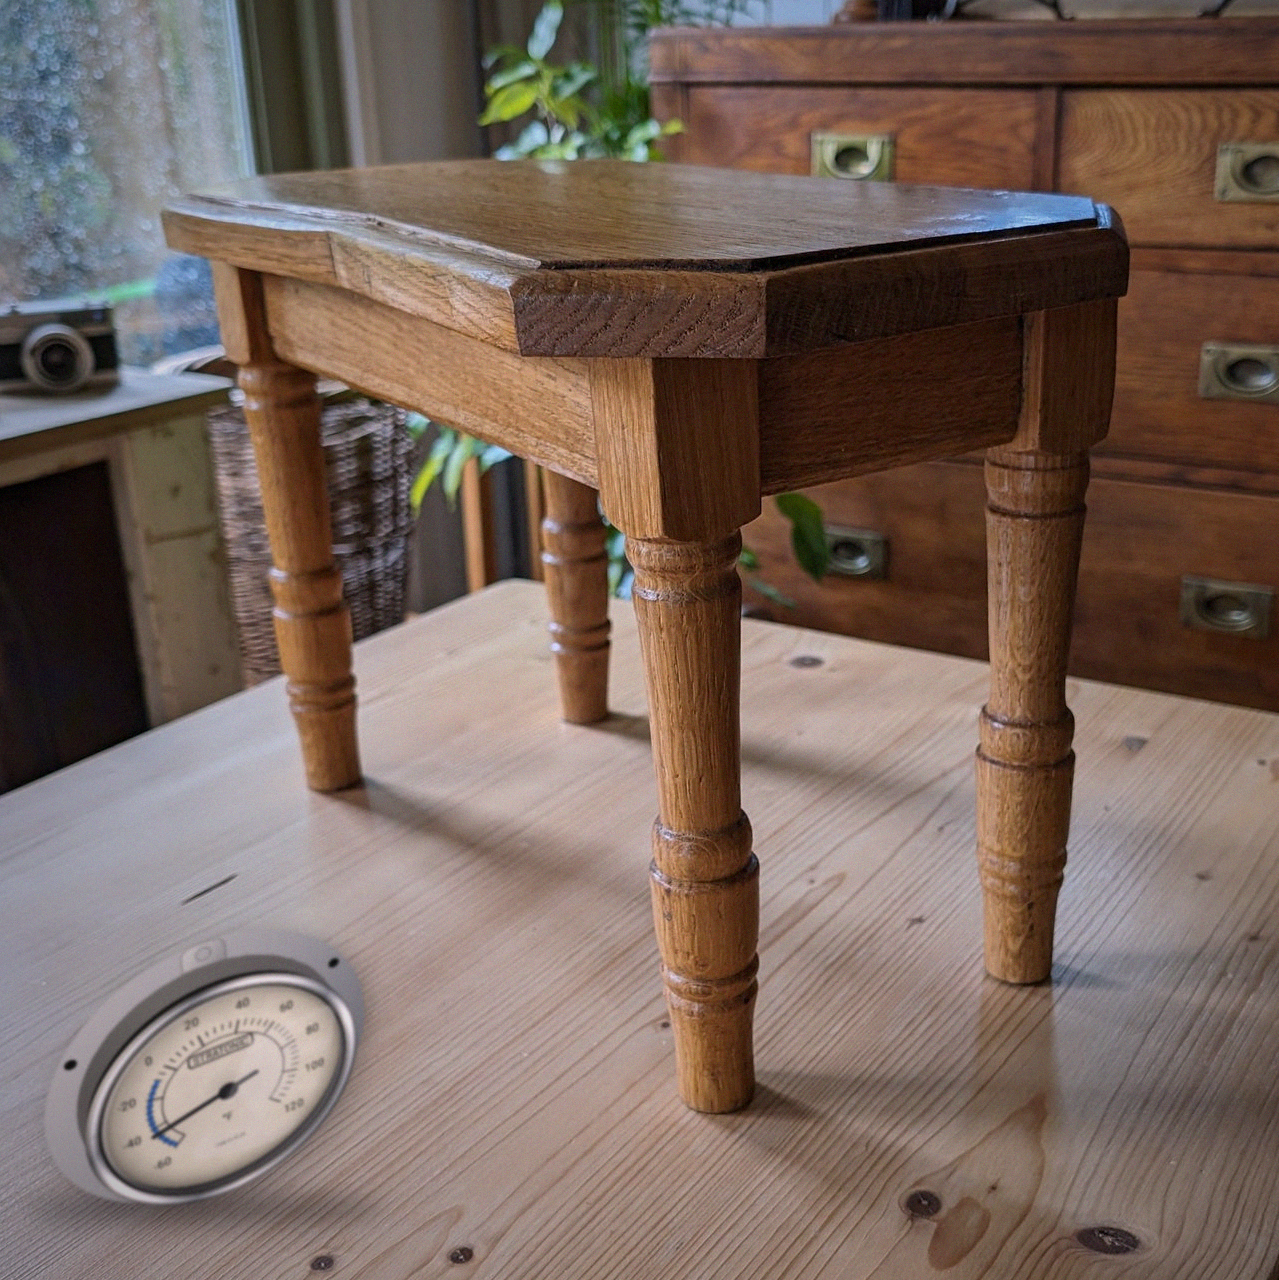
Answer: -40 °F
